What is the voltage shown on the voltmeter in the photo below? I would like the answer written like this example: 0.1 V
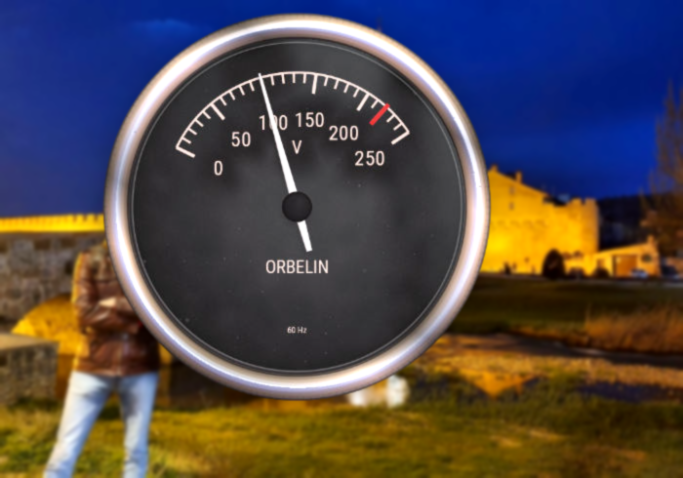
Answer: 100 V
